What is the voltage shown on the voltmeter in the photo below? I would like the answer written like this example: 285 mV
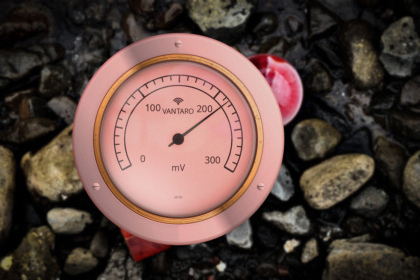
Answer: 215 mV
